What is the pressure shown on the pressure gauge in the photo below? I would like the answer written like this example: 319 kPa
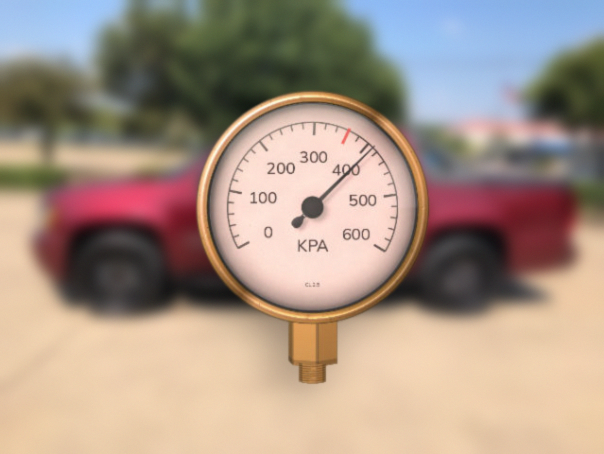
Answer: 410 kPa
